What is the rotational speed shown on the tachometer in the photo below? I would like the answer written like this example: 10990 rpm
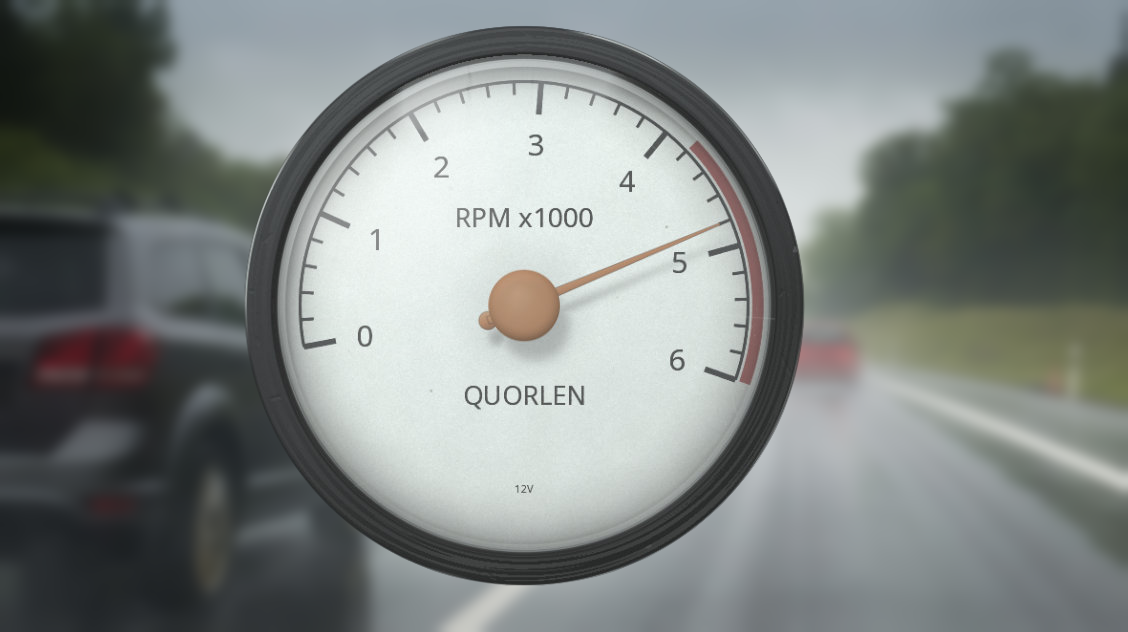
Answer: 4800 rpm
